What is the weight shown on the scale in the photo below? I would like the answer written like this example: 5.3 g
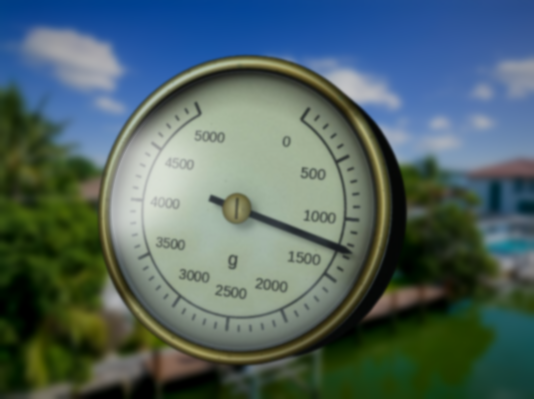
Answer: 1250 g
